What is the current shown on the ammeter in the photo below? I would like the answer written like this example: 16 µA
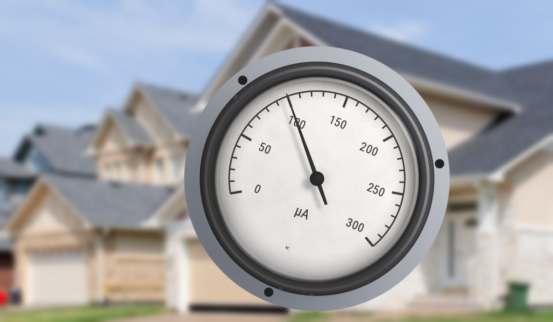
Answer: 100 µA
